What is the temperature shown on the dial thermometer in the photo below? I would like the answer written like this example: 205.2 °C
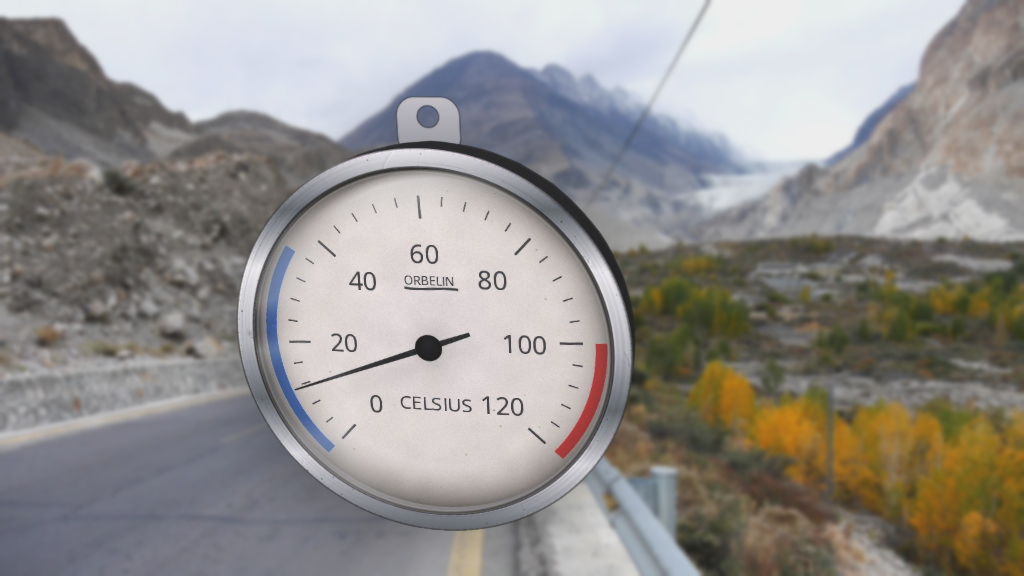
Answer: 12 °C
